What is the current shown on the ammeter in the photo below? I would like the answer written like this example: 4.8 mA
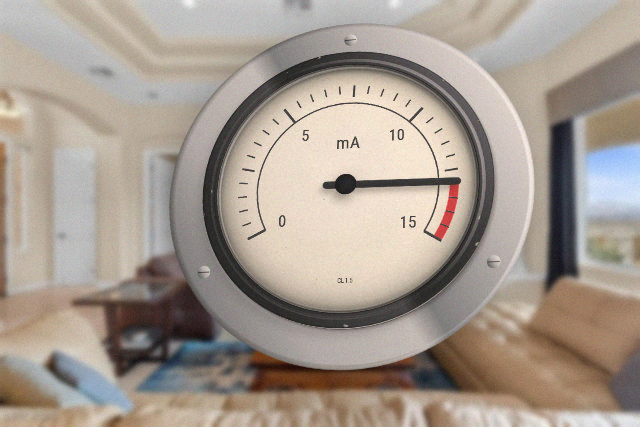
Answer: 13 mA
